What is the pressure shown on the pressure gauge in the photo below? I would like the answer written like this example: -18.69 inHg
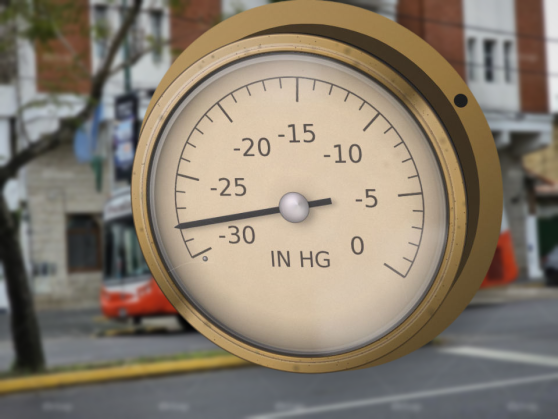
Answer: -28 inHg
